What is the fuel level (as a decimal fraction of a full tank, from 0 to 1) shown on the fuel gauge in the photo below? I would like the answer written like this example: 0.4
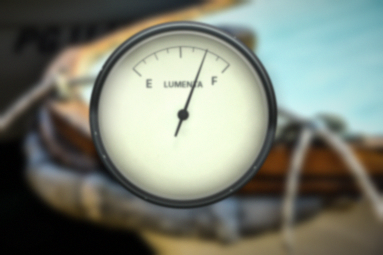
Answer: 0.75
